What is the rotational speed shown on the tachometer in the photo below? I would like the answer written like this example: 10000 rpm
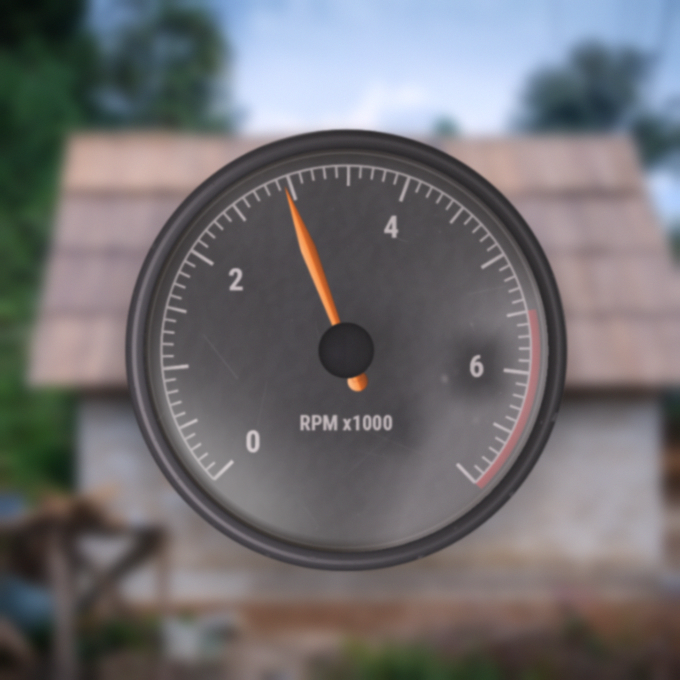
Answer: 2950 rpm
